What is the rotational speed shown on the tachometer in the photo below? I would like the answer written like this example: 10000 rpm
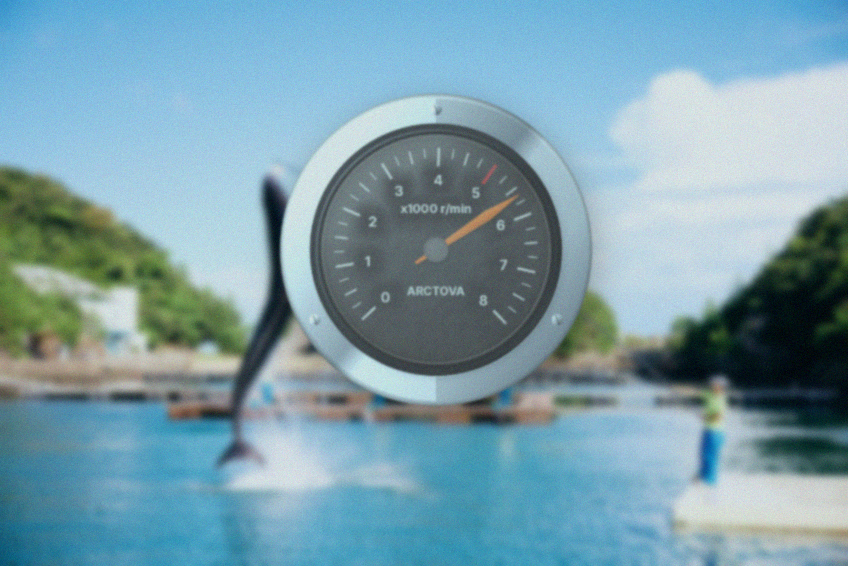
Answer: 5625 rpm
